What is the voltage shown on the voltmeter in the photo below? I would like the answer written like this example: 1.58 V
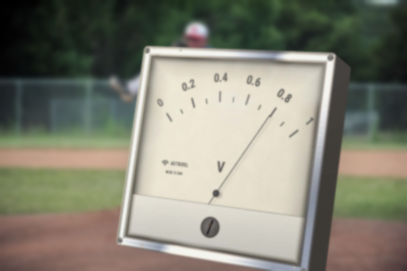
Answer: 0.8 V
